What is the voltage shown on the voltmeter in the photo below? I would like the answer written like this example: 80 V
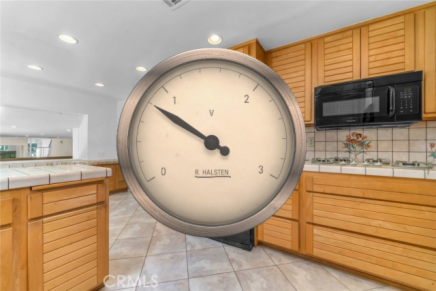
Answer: 0.8 V
